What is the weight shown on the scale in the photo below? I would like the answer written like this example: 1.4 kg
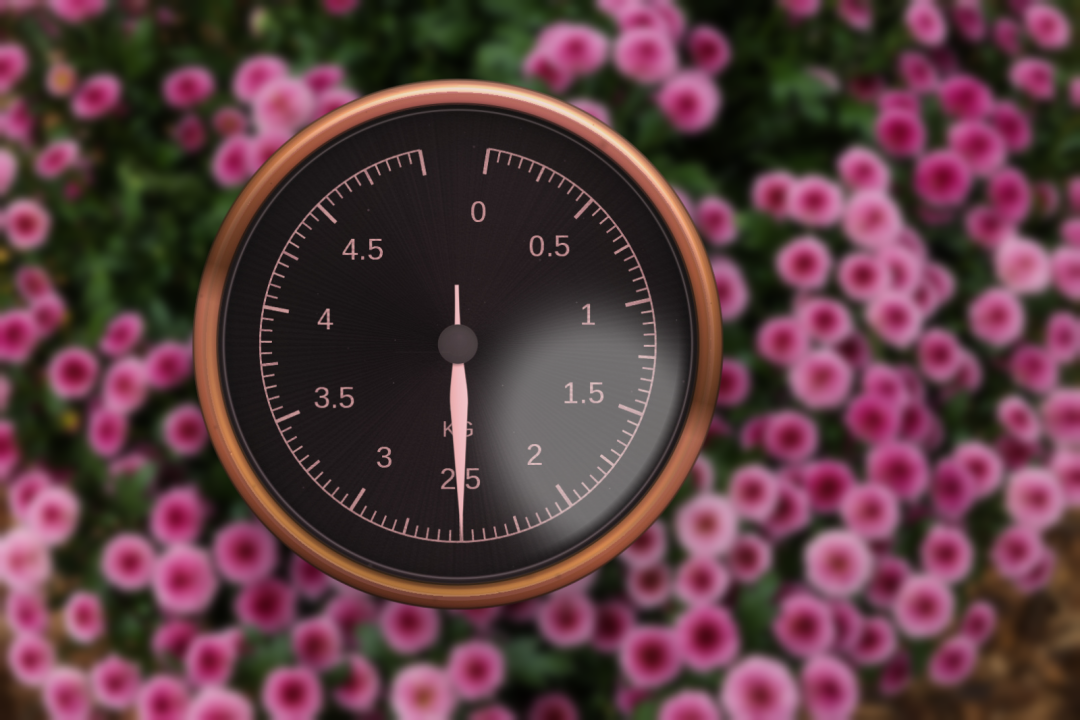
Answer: 2.5 kg
